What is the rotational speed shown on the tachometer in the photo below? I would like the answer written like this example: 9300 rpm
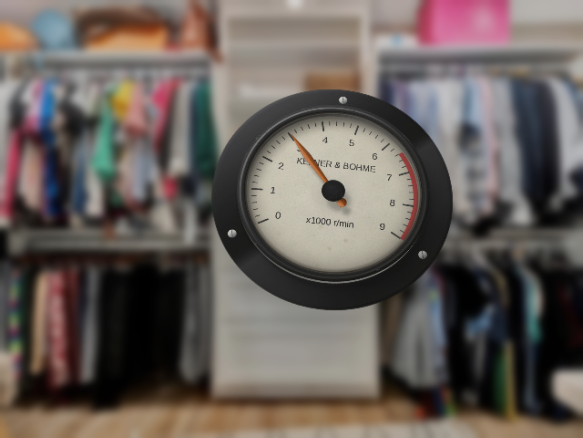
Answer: 3000 rpm
